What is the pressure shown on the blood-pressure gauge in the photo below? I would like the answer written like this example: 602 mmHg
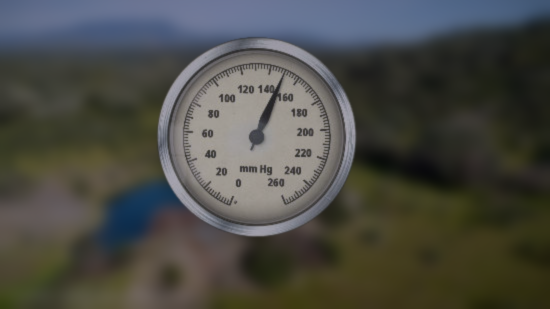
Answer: 150 mmHg
